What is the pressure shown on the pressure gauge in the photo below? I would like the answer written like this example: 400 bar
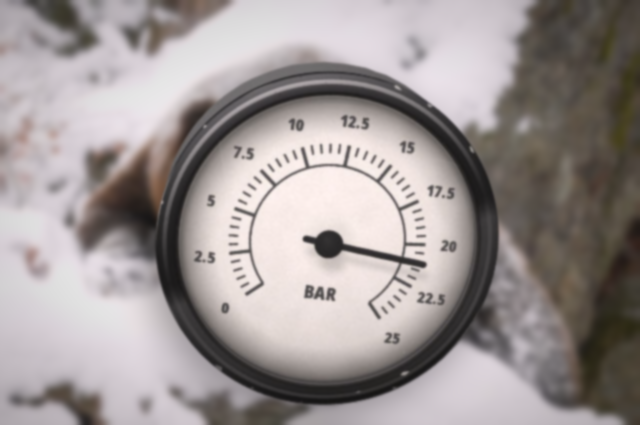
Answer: 21 bar
